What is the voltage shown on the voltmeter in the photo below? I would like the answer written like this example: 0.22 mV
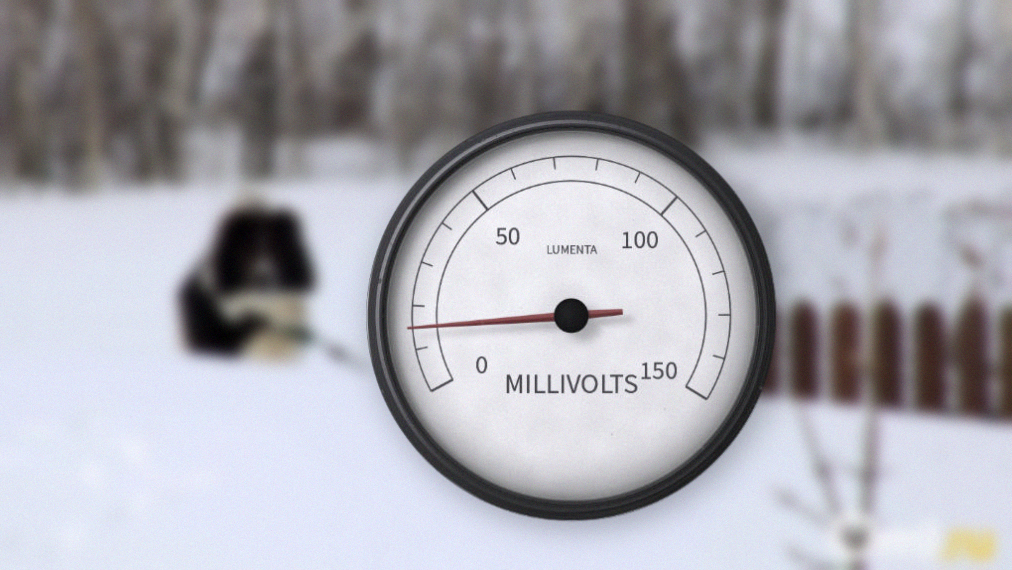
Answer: 15 mV
